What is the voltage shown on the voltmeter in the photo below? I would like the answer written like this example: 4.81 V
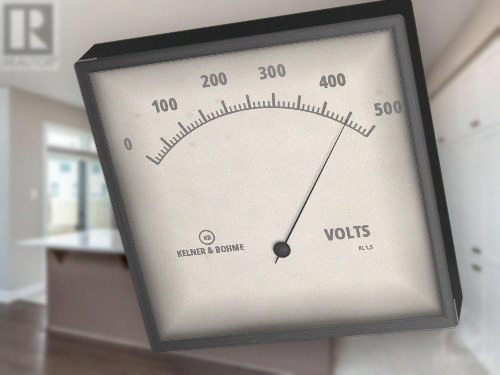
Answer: 450 V
